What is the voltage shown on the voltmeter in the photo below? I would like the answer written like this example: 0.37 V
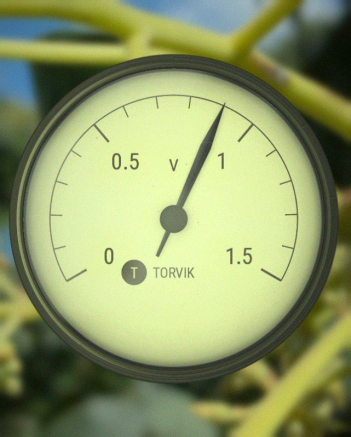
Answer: 0.9 V
